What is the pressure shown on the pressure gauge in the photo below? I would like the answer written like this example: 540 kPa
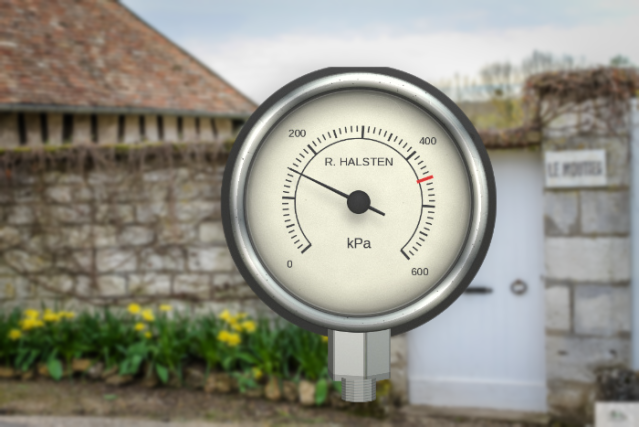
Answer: 150 kPa
